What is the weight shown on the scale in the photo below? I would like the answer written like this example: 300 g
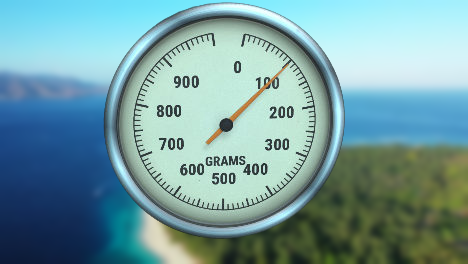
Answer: 100 g
